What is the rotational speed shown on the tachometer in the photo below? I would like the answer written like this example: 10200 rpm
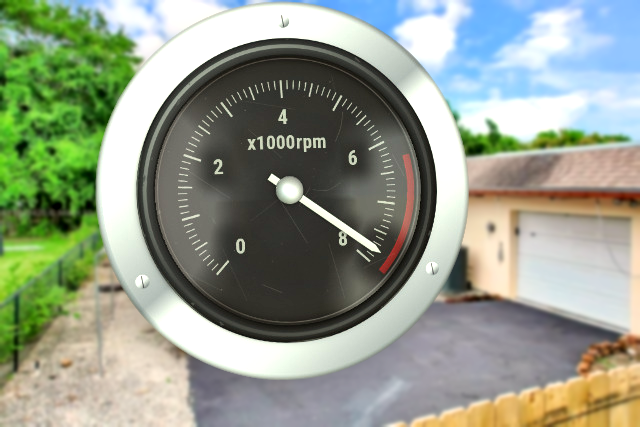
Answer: 7800 rpm
